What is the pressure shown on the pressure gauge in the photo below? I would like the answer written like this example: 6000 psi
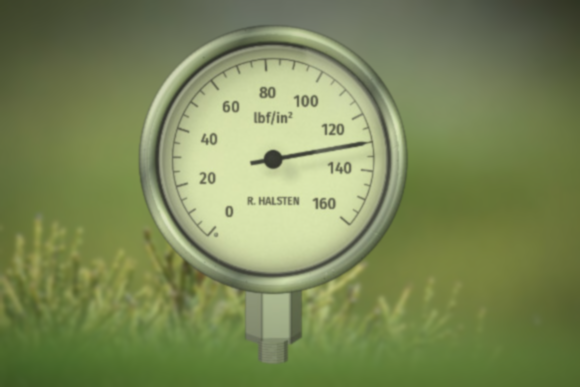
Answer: 130 psi
